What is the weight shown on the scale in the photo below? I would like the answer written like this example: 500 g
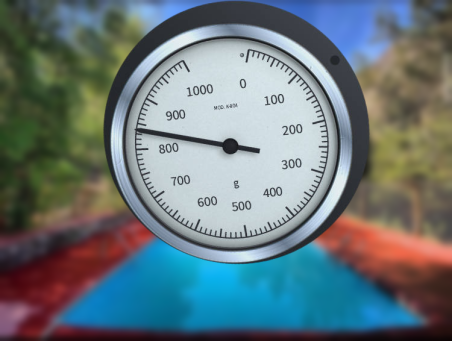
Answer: 840 g
